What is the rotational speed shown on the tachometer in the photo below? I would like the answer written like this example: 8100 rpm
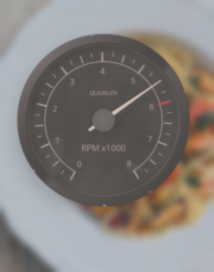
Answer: 5500 rpm
